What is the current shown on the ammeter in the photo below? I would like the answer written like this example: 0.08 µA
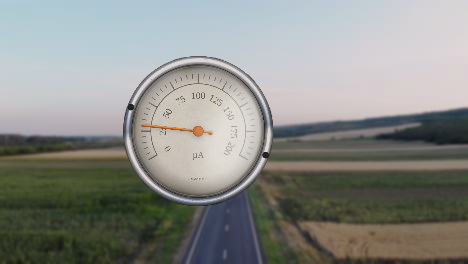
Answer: 30 µA
